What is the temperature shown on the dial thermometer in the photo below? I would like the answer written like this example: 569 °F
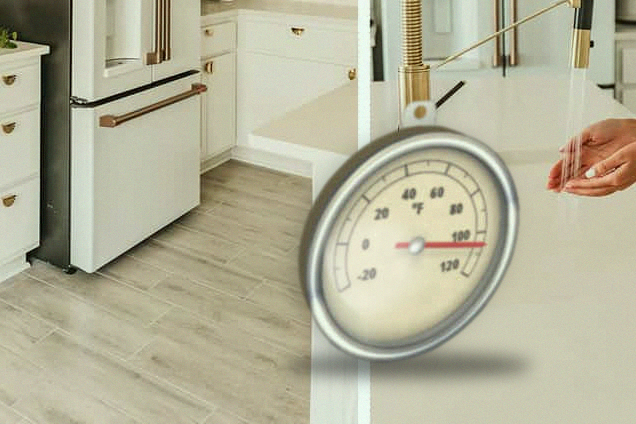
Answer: 105 °F
